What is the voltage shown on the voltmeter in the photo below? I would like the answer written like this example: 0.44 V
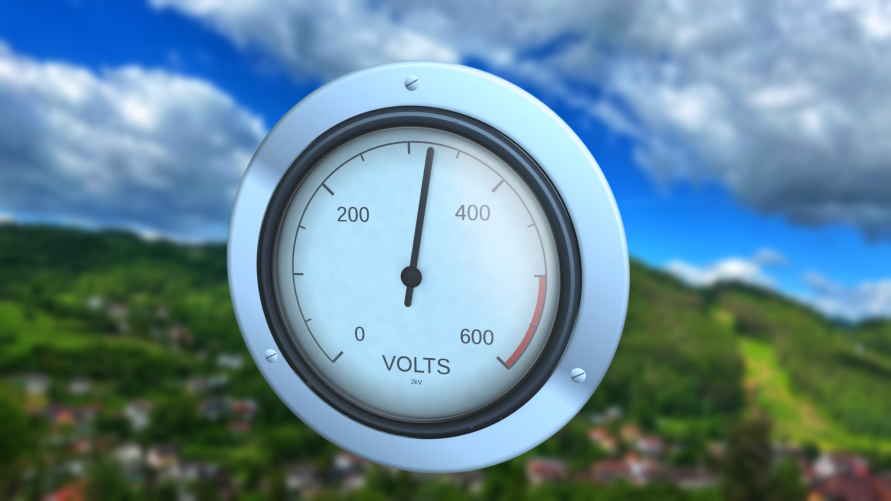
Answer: 325 V
